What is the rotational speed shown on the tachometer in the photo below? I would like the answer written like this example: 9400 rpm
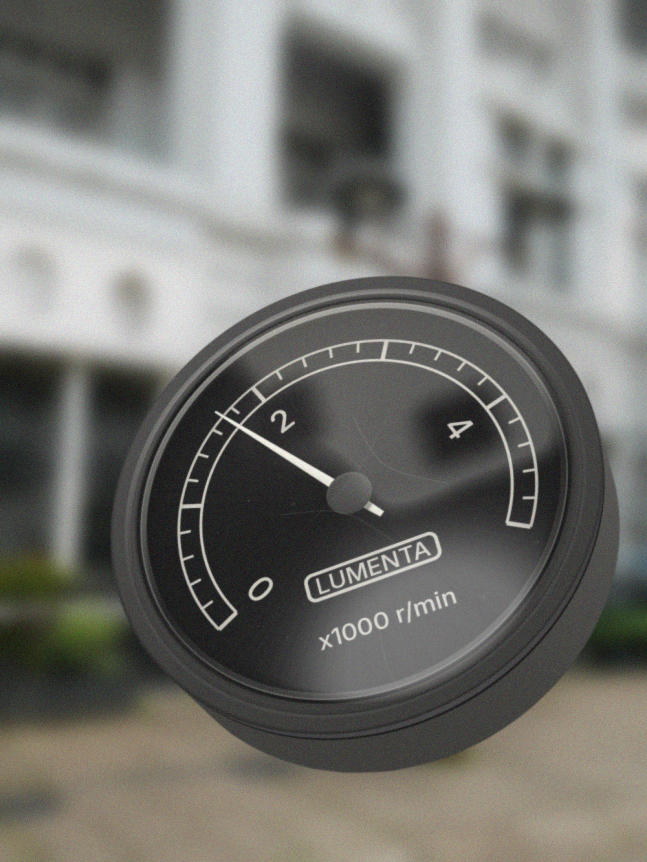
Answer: 1700 rpm
